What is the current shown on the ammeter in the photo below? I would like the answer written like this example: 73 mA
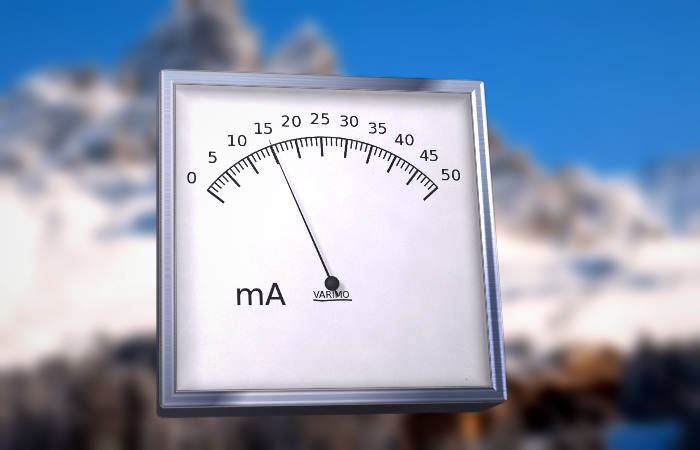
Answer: 15 mA
